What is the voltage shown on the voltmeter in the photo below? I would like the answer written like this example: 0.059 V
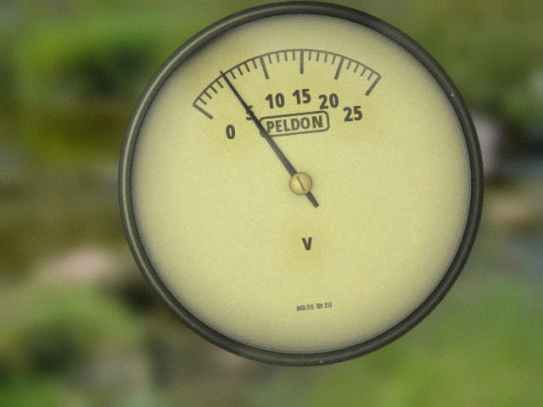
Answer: 5 V
